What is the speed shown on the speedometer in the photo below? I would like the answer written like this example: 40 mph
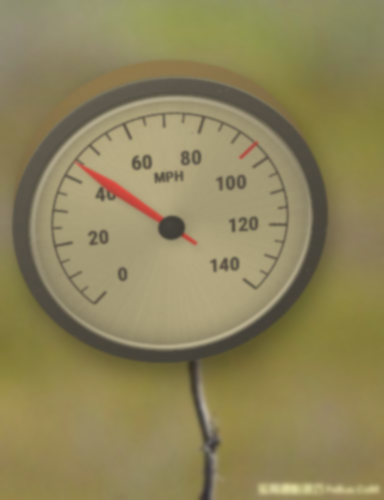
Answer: 45 mph
